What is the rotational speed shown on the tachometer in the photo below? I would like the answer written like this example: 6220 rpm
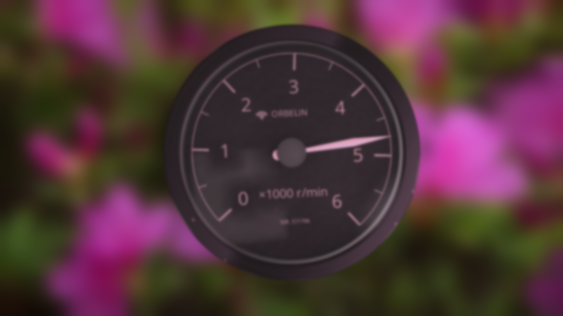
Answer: 4750 rpm
